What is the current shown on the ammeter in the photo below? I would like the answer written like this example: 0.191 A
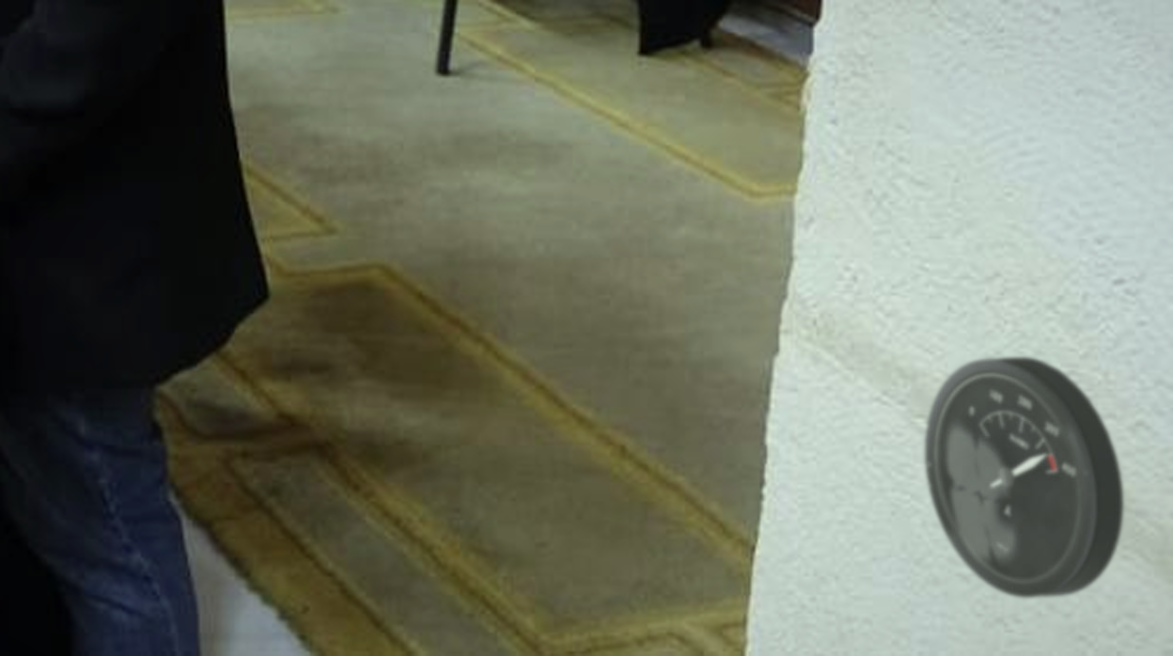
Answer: 350 A
